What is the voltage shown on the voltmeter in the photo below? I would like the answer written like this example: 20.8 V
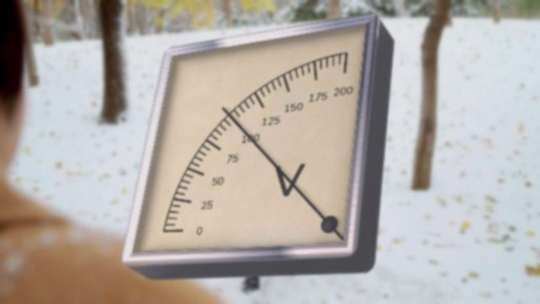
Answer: 100 V
